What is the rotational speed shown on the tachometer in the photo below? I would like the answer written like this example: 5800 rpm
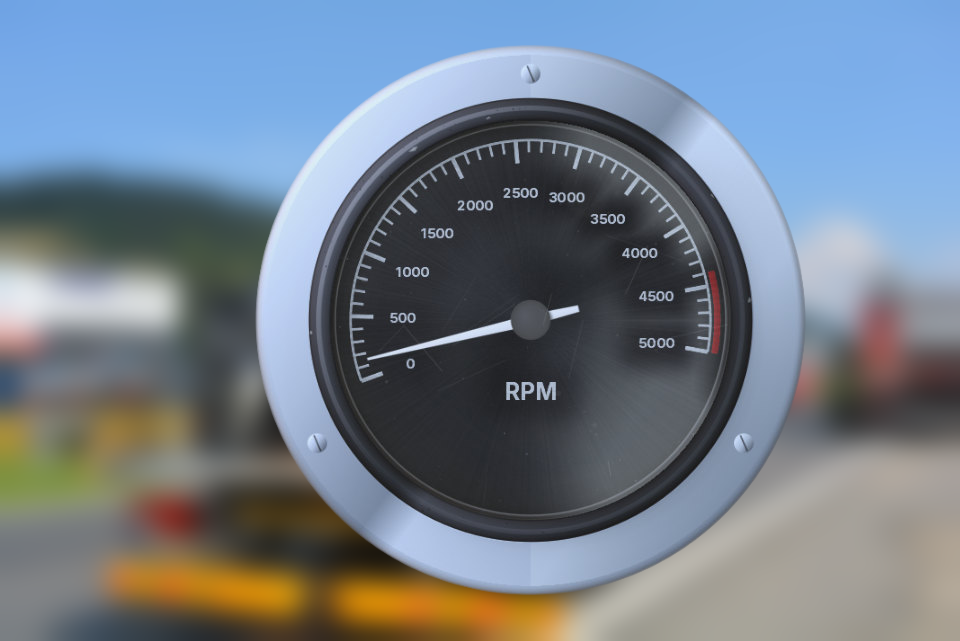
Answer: 150 rpm
